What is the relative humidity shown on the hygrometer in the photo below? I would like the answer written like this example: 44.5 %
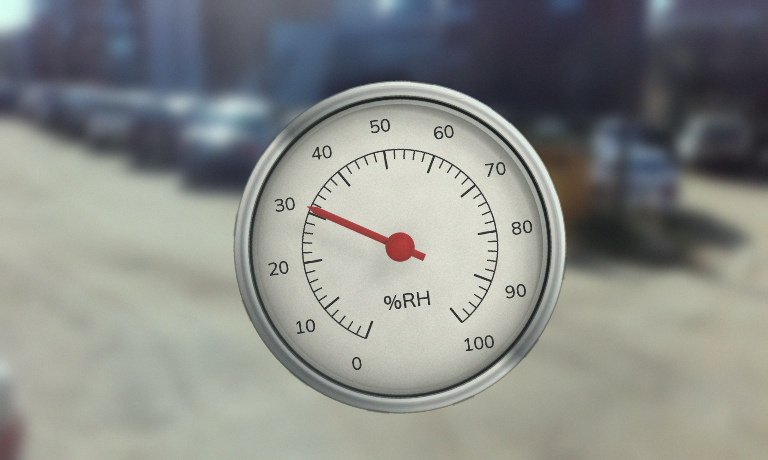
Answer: 31 %
